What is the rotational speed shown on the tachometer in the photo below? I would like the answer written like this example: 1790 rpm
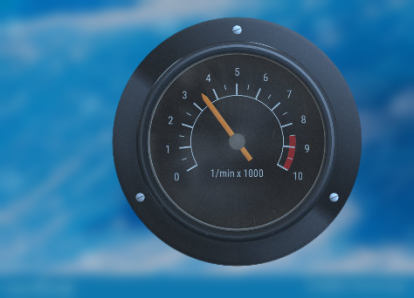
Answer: 3500 rpm
